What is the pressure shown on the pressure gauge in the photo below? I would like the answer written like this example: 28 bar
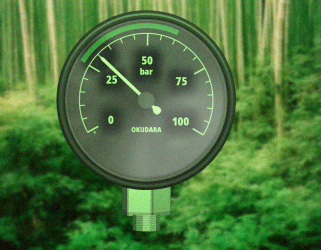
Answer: 30 bar
